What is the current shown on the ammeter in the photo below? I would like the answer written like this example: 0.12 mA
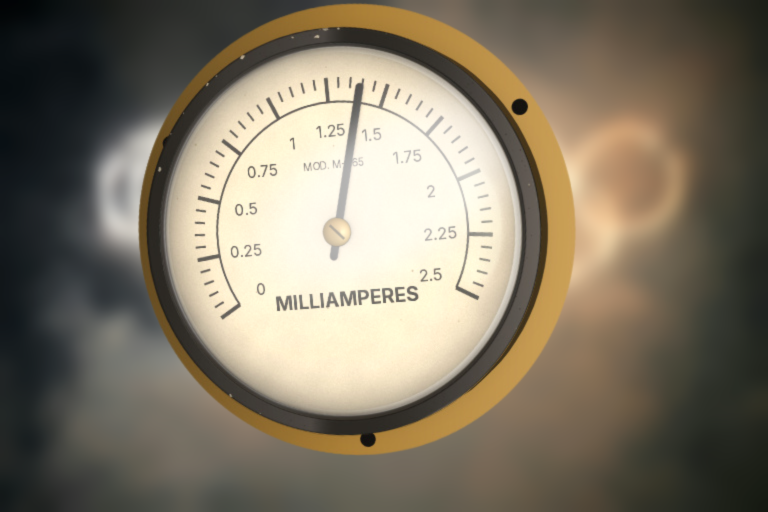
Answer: 1.4 mA
